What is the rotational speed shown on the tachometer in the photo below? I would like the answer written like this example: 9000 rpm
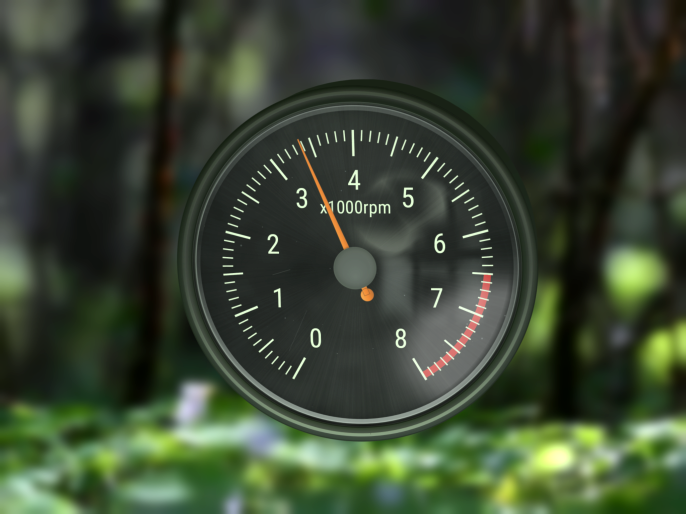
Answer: 3400 rpm
